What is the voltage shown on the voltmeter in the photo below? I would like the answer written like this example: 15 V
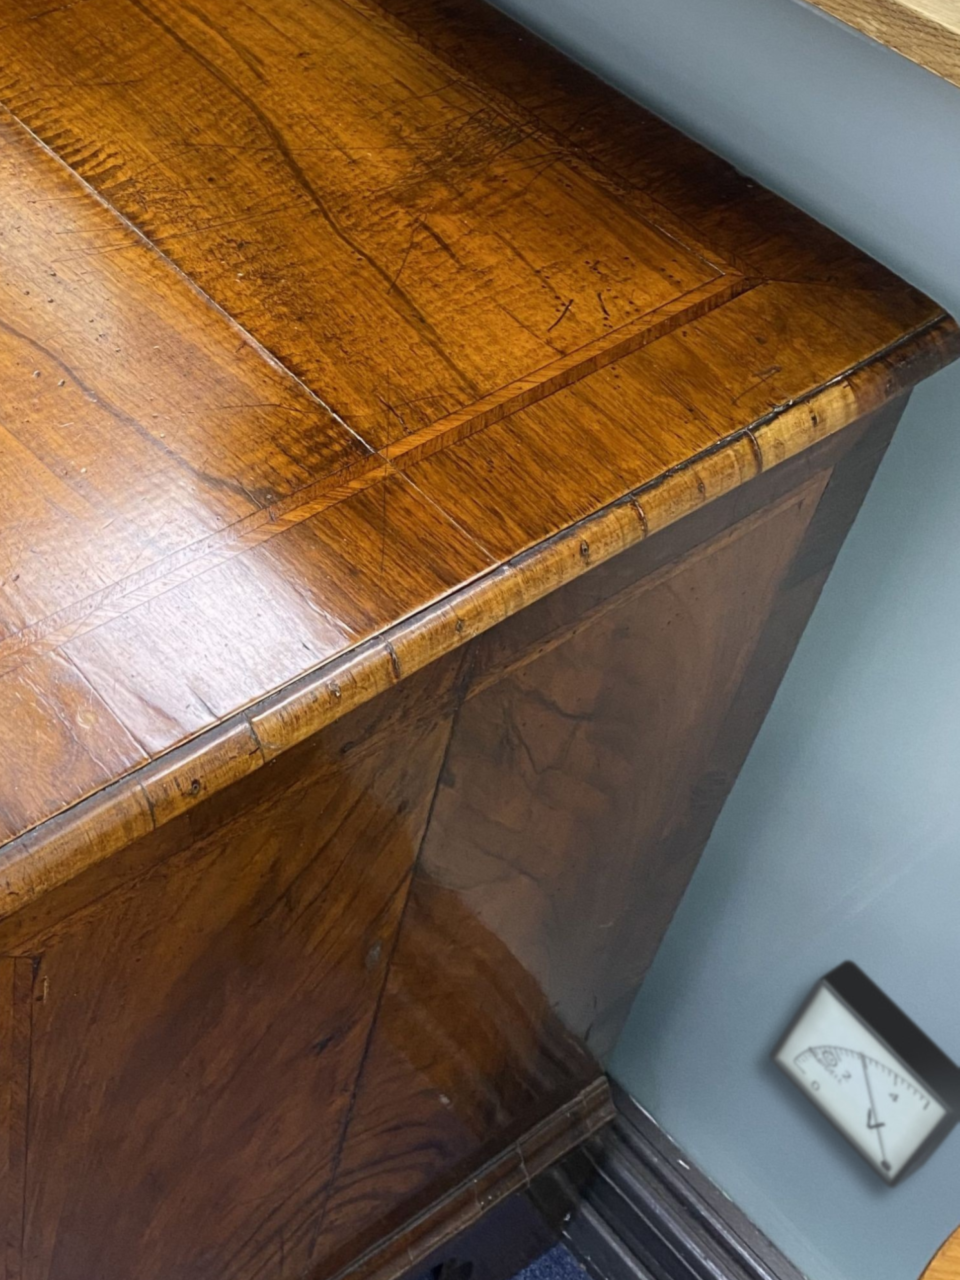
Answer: 3 V
